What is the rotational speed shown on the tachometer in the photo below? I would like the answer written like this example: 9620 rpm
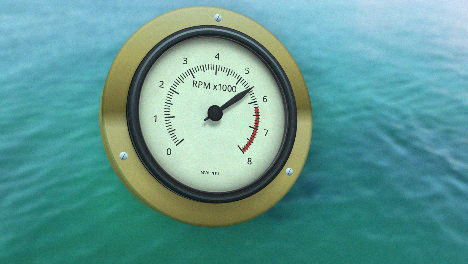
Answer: 5500 rpm
